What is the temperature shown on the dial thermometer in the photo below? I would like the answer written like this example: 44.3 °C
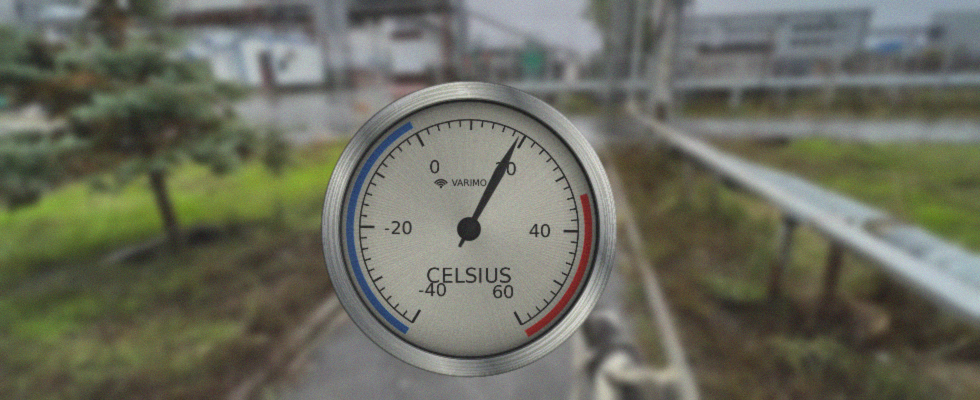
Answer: 19 °C
